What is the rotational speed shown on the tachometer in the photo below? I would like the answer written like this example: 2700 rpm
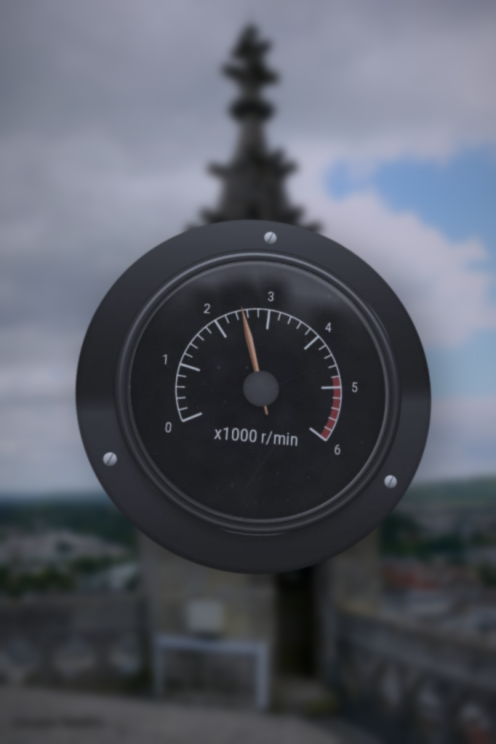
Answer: 2500 rpm
